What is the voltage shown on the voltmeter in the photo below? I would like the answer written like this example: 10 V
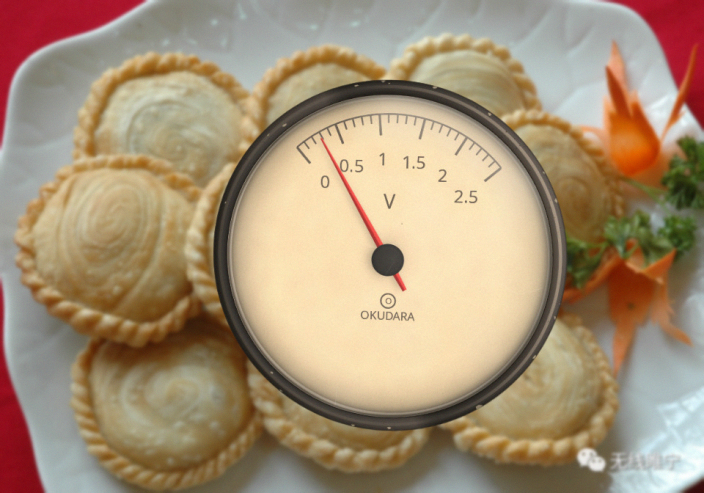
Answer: 0.3 V
